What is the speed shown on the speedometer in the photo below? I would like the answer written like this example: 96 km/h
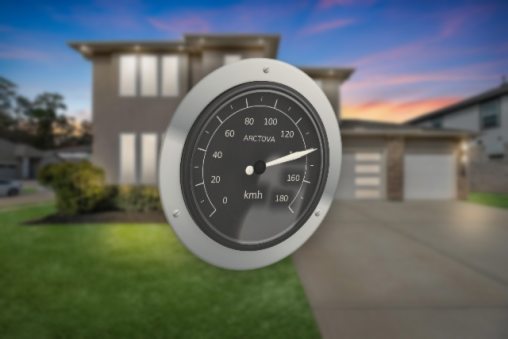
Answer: 140 km/h
